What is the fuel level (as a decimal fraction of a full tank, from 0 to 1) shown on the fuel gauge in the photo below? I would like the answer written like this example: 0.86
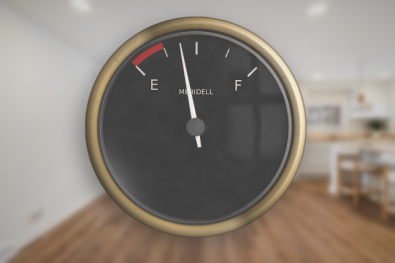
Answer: 0.375
